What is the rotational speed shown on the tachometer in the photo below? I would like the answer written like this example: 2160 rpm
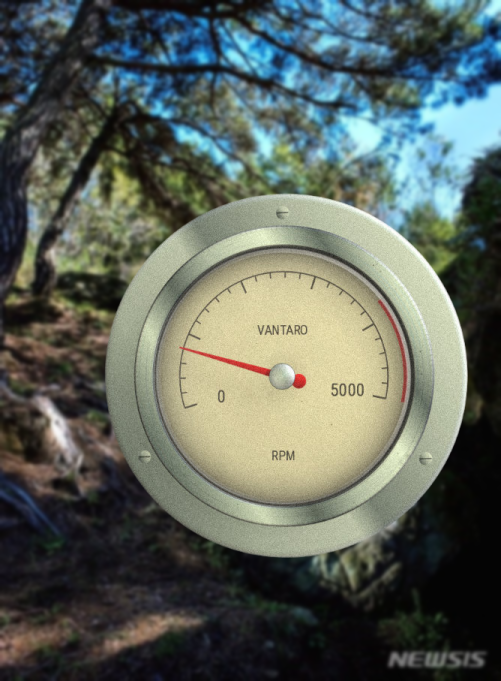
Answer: 800 rpm
